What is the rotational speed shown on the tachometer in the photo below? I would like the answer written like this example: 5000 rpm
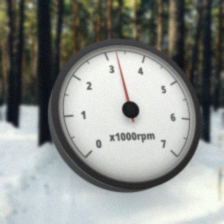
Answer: 3250 rpm
